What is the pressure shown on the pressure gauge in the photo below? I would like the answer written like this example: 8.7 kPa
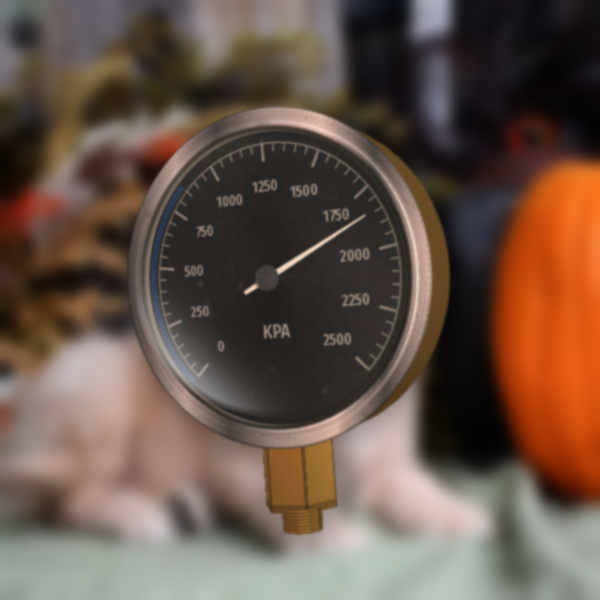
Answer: 1850 kPa
